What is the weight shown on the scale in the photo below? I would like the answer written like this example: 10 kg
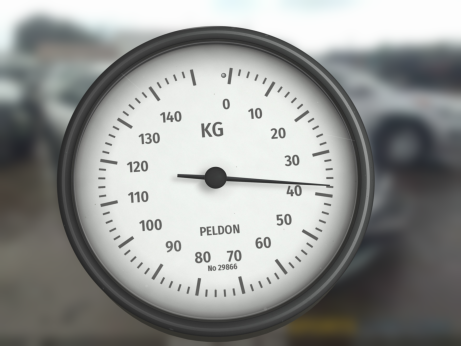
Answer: 38 kg
